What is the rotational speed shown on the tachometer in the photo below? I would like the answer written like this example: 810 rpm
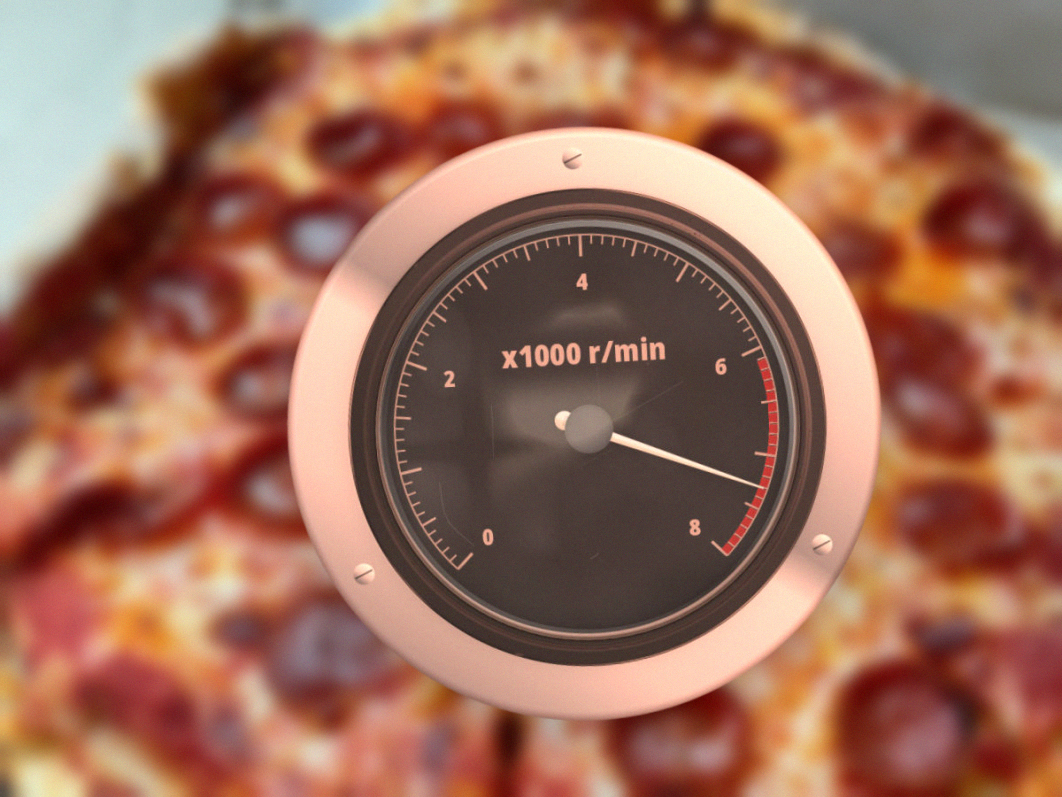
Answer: 7300 rpm
